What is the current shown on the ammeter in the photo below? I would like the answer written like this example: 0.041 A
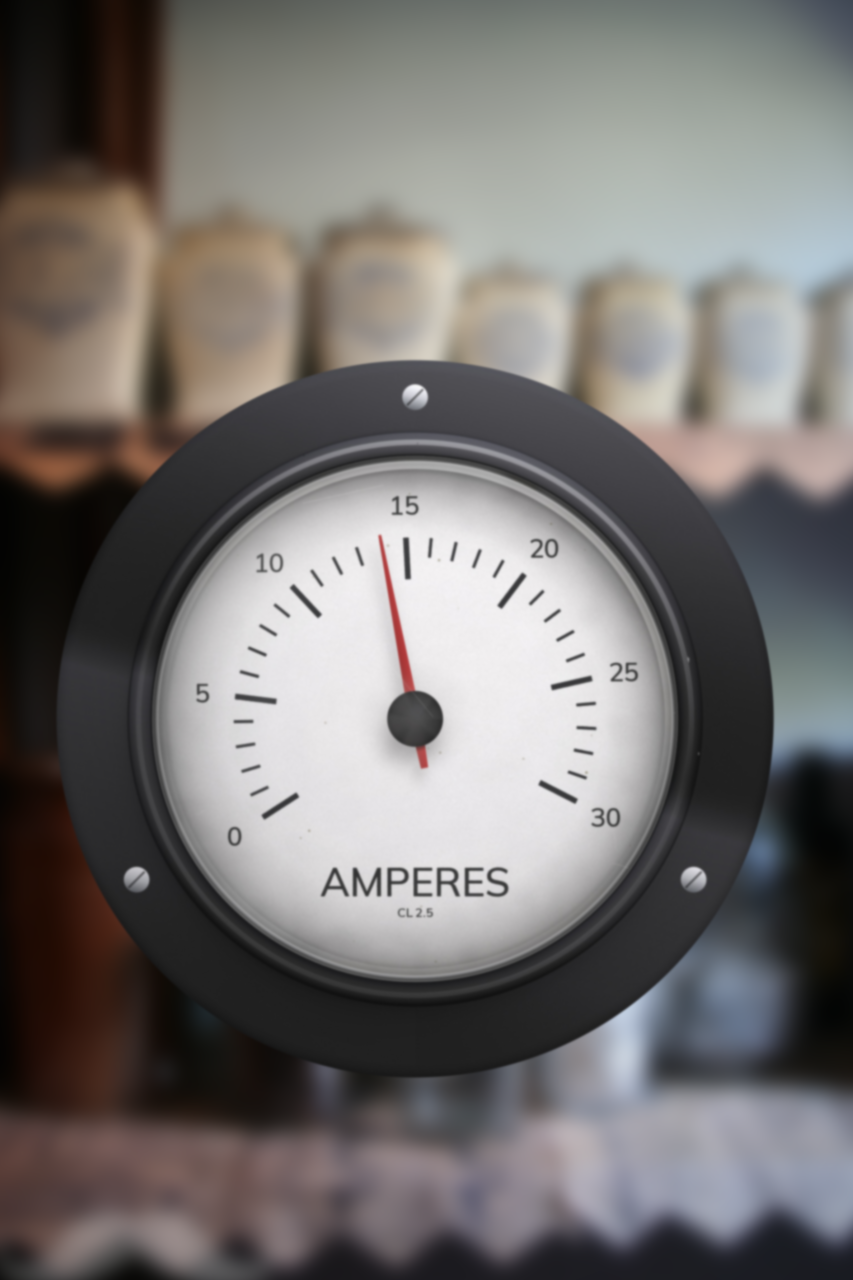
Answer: 14 A
